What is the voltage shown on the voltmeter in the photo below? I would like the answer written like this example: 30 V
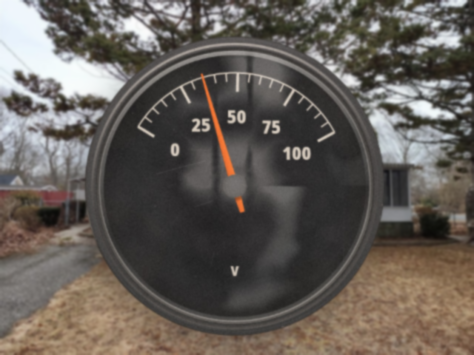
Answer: 35 V
